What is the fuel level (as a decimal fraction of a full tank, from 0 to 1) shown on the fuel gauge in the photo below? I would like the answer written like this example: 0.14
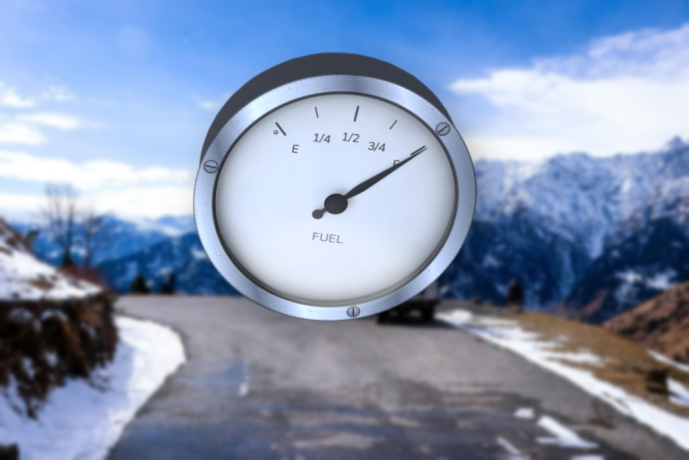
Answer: 1
